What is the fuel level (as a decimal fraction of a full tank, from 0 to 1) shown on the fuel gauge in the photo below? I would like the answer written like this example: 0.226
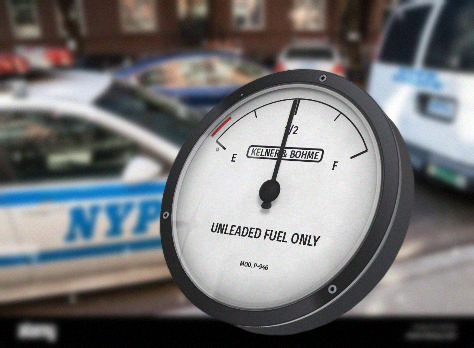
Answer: 0.5
